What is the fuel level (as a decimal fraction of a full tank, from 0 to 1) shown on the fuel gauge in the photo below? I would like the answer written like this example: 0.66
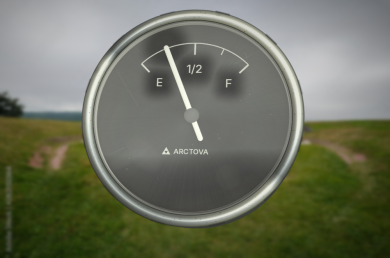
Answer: 0.25
